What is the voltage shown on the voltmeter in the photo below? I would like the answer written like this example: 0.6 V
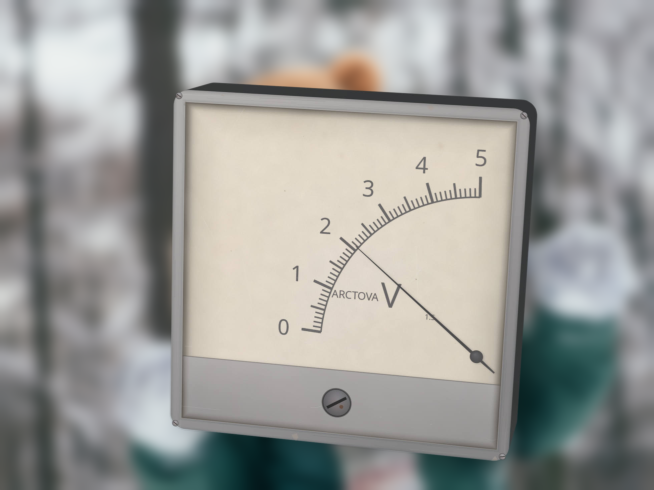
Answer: 2.1 V
